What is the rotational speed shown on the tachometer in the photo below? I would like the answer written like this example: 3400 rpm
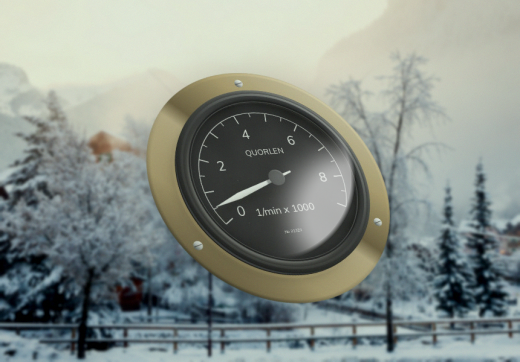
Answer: 500 rpm
